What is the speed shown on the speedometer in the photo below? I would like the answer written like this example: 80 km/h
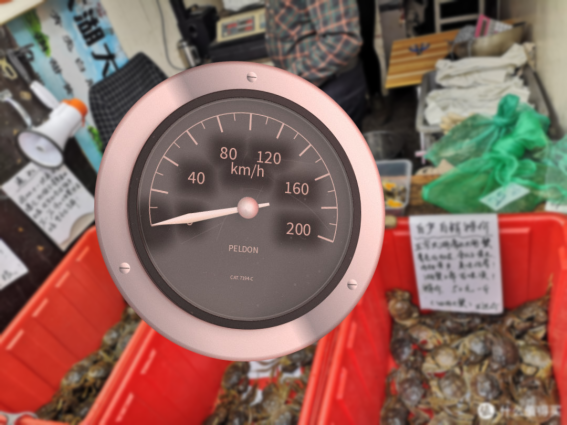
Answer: 0 km/h
